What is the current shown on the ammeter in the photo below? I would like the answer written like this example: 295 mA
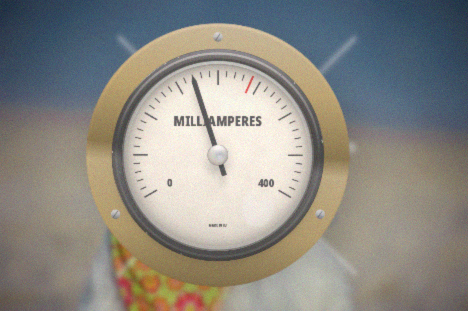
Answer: 170 mA
